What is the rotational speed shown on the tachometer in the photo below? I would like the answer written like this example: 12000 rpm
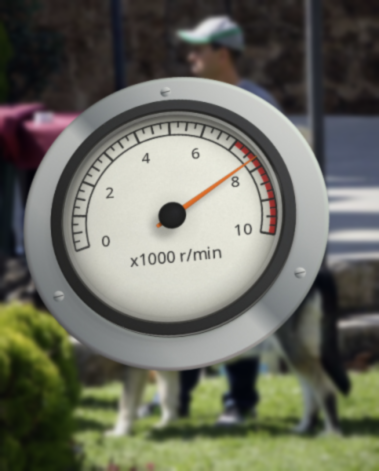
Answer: 7750 rpm
